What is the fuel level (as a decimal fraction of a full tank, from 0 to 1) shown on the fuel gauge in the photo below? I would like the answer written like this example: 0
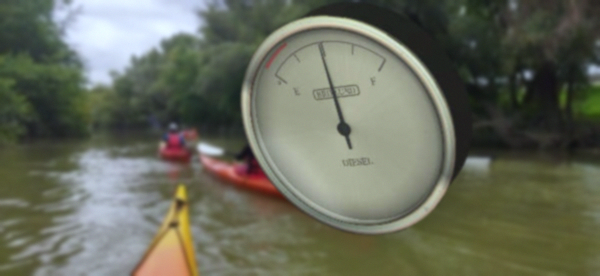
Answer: 0.5
